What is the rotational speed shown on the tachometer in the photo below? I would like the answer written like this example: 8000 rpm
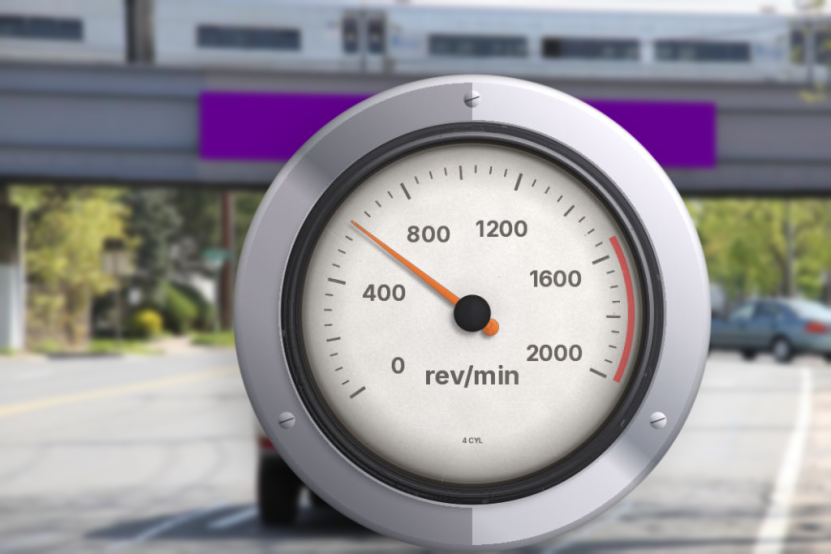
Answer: 600 rpm
